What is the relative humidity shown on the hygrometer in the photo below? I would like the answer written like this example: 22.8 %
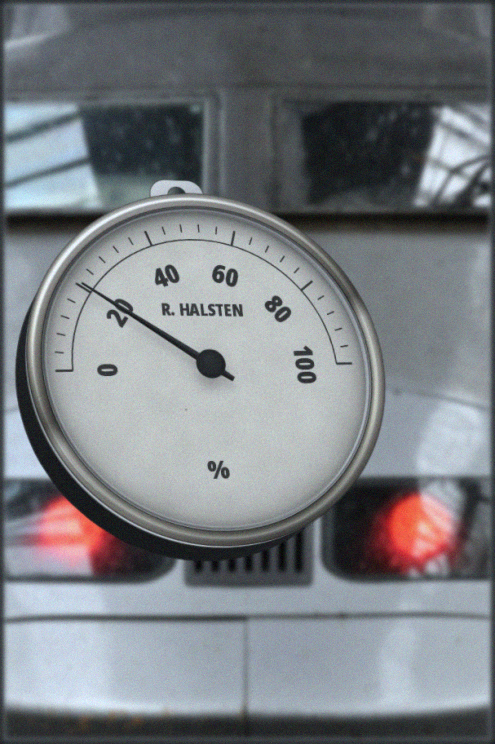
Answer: 20 %
